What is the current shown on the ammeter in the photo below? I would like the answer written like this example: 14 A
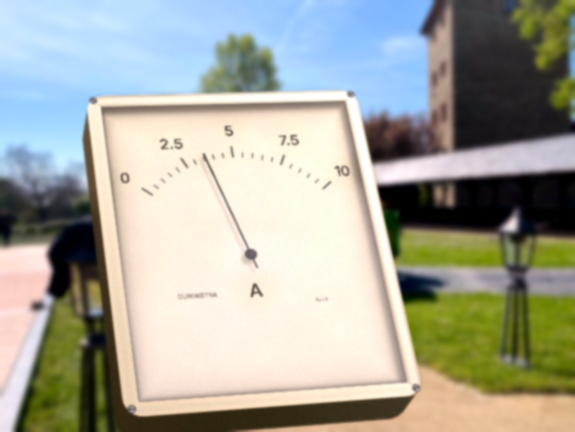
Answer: 3.5 A
